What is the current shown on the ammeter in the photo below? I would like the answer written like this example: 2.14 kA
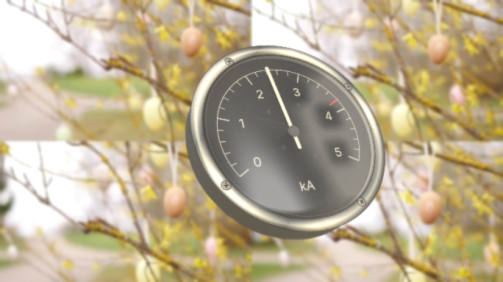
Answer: 2.4 kA
